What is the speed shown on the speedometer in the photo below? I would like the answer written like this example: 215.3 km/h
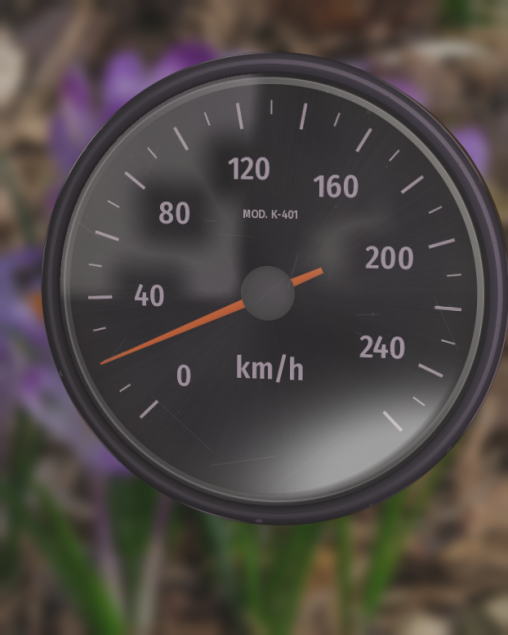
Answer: 20 km/h
